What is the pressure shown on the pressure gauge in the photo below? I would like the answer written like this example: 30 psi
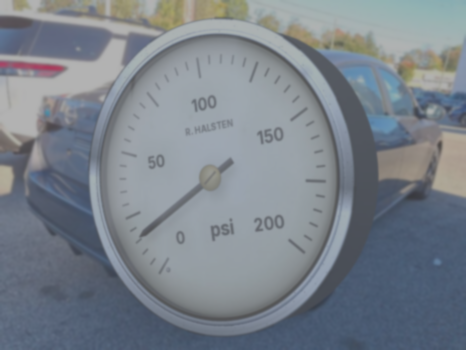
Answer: 15 psi
